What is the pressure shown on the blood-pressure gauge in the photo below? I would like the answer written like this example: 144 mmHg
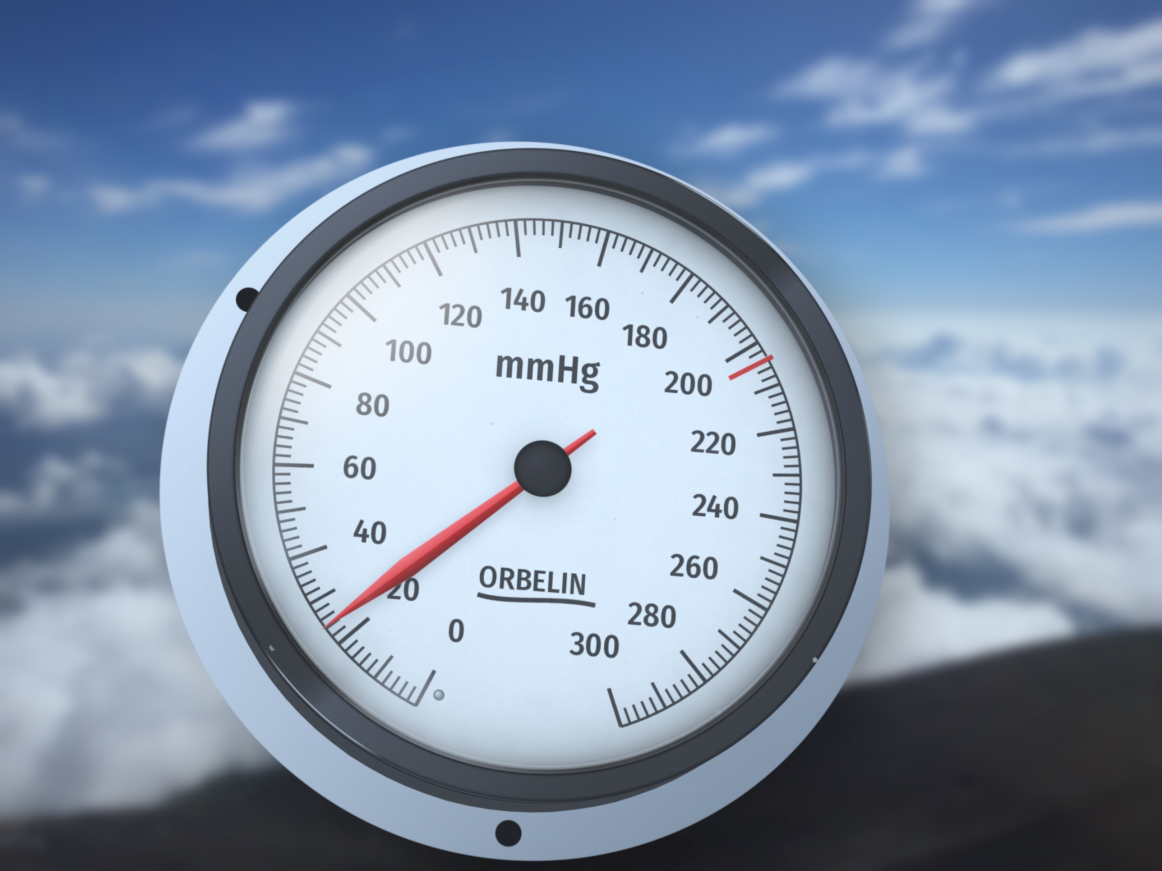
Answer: 24 mmHg
